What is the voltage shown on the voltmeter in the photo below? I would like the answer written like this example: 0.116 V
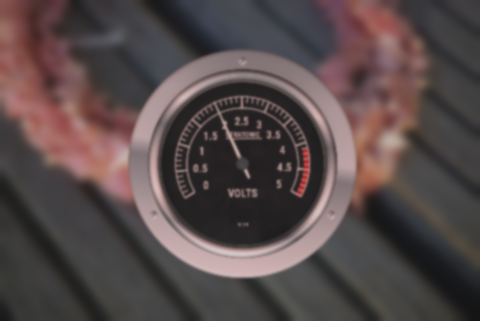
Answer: 2 V
